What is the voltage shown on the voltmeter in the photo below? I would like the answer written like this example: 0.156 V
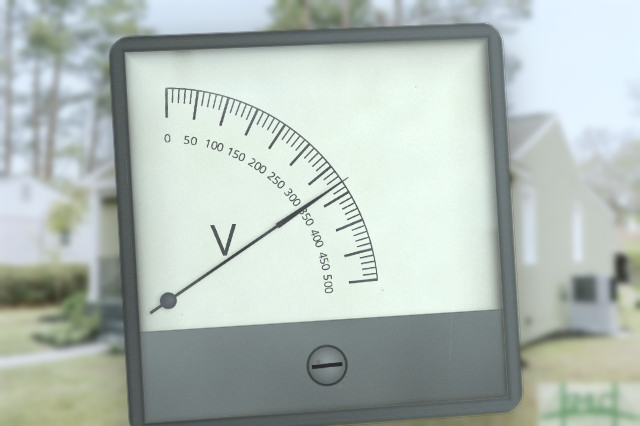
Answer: 330 V
